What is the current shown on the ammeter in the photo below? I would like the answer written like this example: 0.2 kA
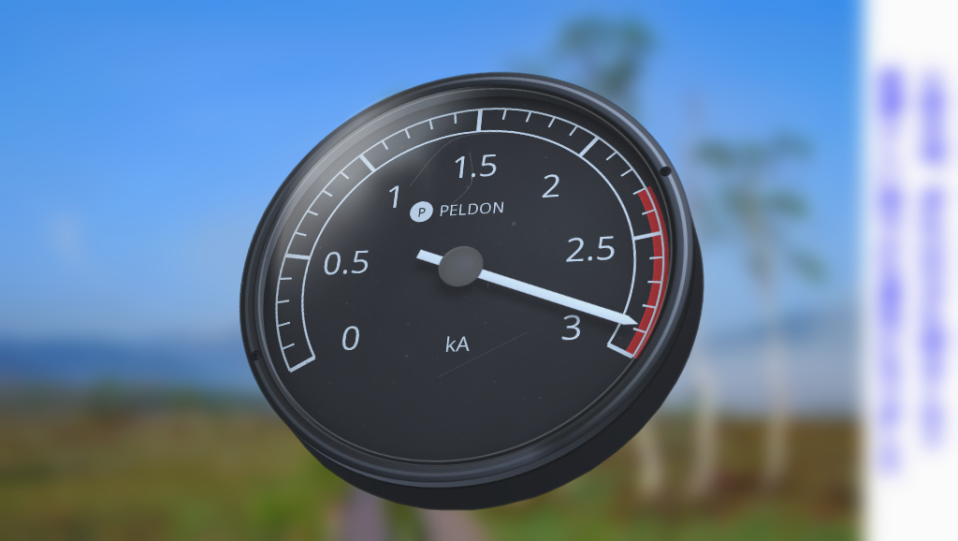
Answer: 2.9 kA
